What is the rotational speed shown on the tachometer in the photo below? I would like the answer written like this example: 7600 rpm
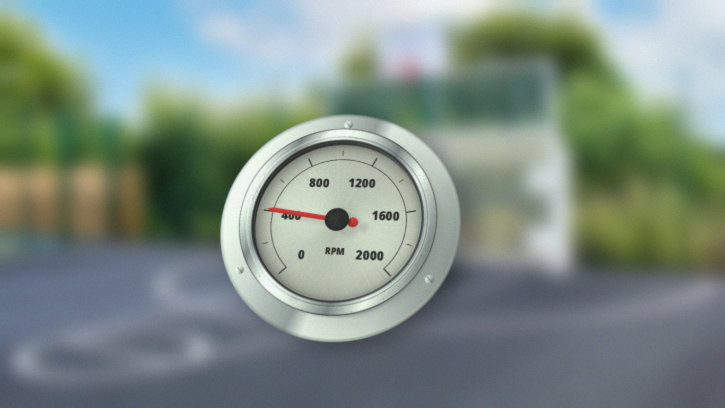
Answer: 400 rpm
